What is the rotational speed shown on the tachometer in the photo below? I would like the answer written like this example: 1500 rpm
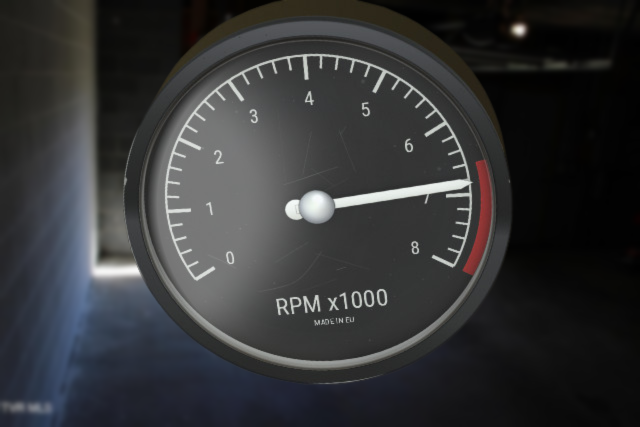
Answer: 6800 rpm
